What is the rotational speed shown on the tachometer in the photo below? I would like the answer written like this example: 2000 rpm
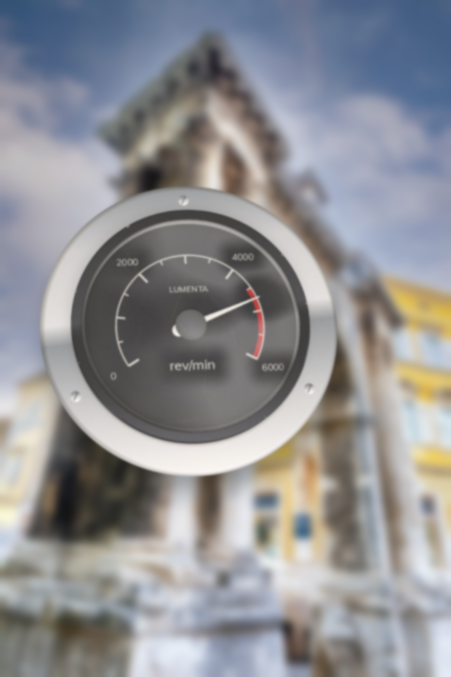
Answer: 4750 rpm
